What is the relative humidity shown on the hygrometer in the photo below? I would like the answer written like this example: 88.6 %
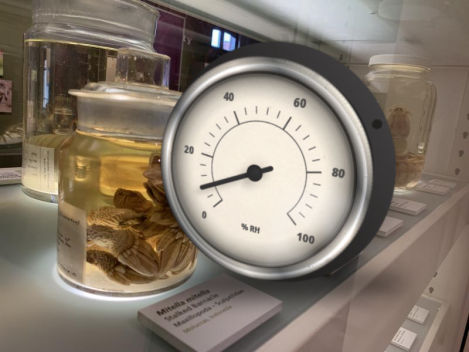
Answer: 8 %
